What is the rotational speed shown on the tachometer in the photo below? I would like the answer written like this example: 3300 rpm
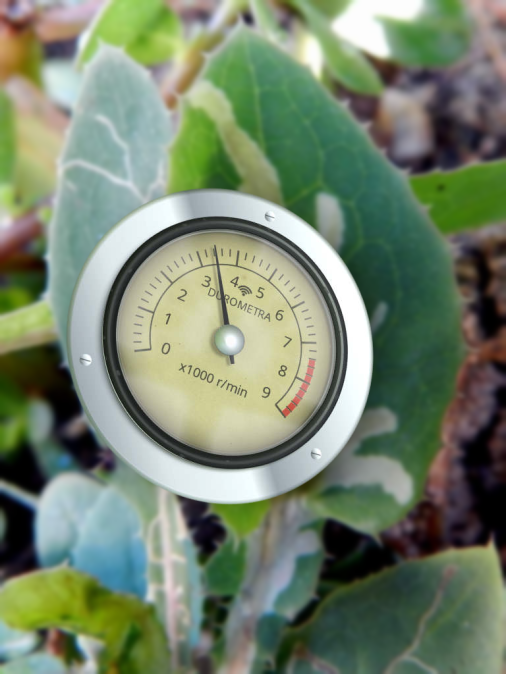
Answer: 3400 rpm
